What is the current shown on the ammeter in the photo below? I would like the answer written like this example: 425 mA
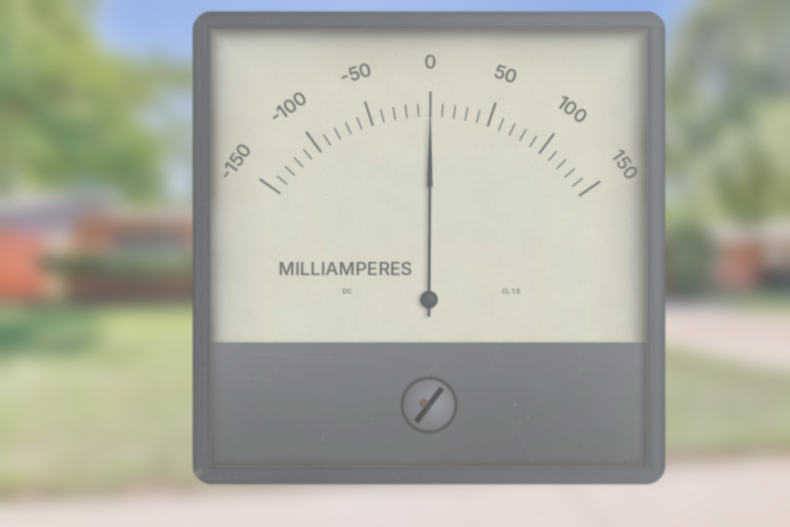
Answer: 0 mA
